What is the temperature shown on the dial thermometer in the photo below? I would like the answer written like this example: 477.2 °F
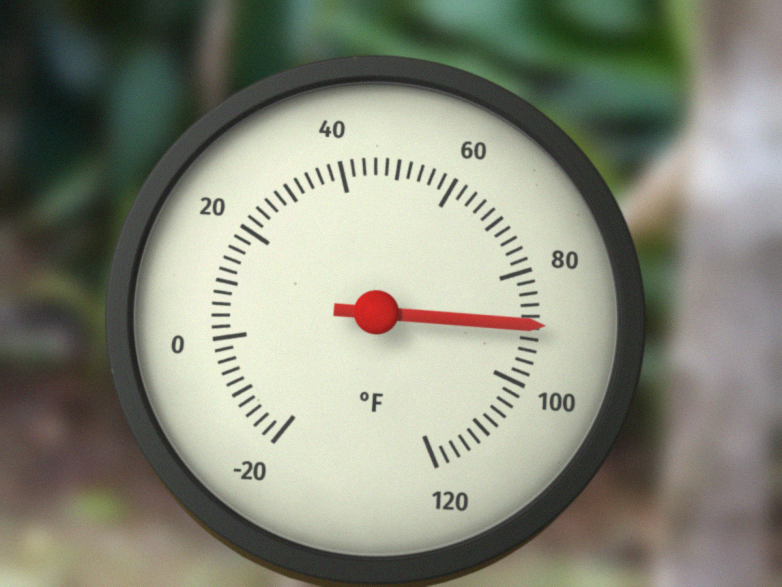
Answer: 90 °F
